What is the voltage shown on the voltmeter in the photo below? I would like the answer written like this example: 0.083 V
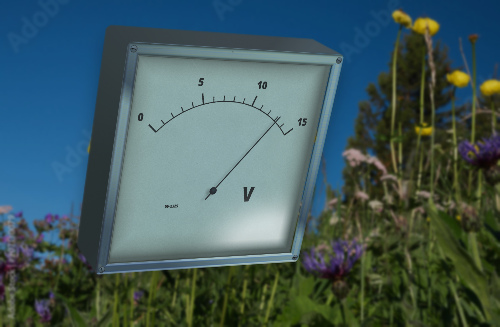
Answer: 13 V
